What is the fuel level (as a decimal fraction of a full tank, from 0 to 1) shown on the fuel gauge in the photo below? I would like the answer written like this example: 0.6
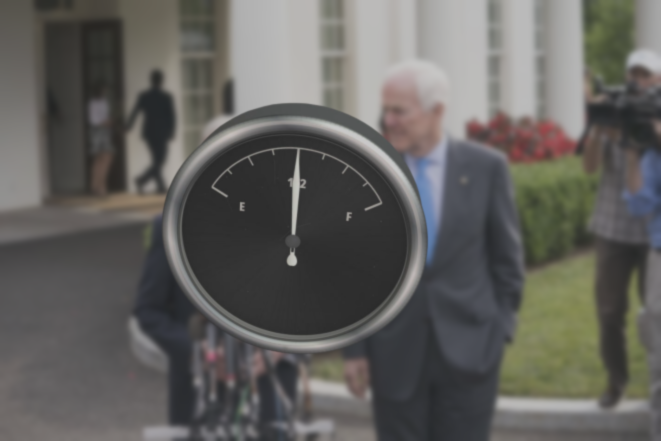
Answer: 0.5
